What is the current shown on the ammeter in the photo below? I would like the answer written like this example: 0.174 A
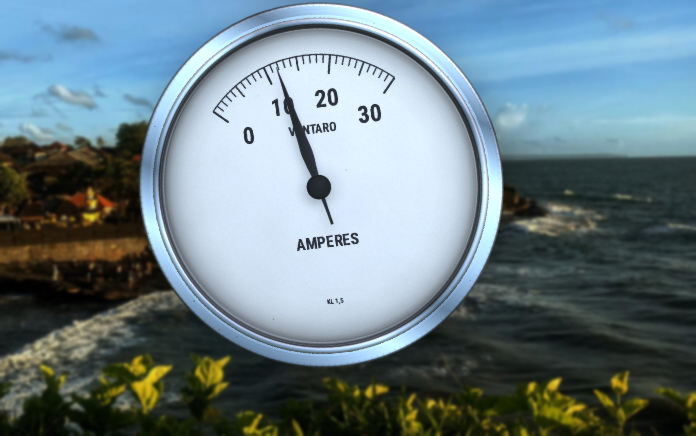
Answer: 12 A
